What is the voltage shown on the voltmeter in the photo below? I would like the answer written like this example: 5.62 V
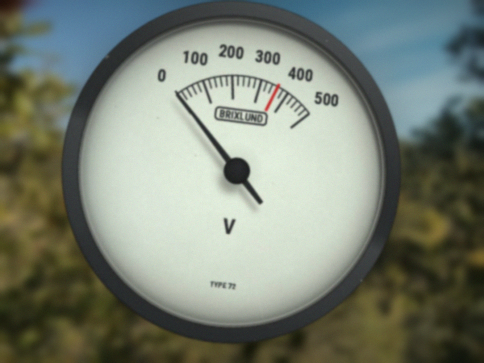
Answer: 0 V
